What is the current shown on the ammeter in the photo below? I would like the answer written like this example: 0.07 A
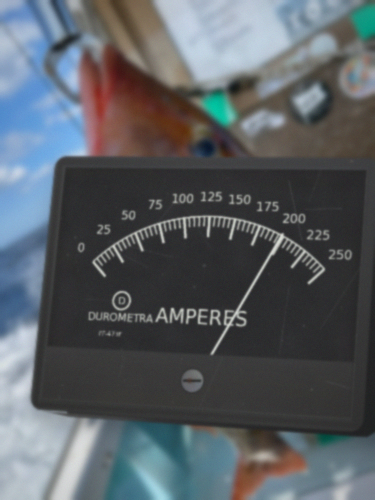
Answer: 200 A
